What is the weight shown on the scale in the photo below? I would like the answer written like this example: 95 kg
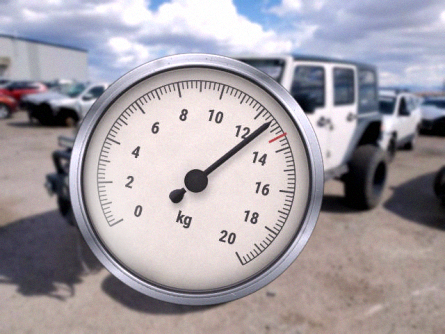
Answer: 12.6 kg
